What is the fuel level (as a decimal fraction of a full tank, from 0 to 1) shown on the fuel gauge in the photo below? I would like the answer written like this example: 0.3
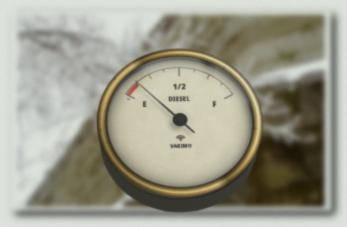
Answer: 0.125
